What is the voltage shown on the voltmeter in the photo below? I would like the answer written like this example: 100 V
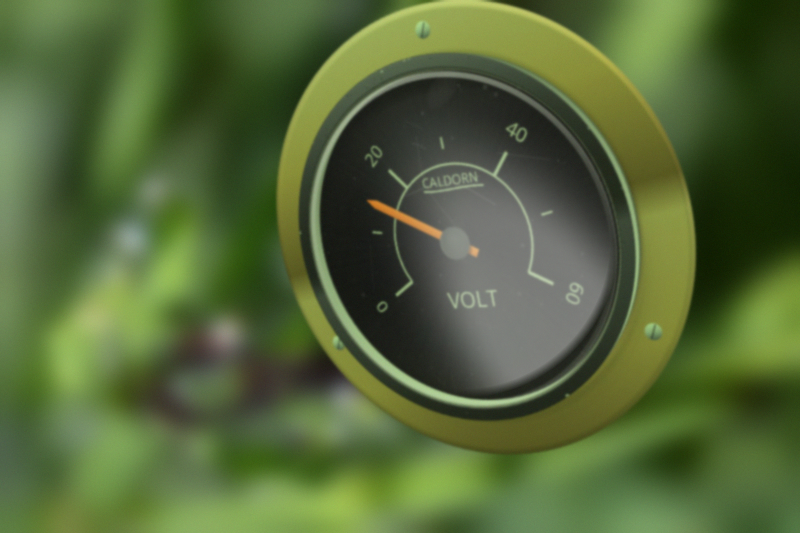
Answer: 15 V
